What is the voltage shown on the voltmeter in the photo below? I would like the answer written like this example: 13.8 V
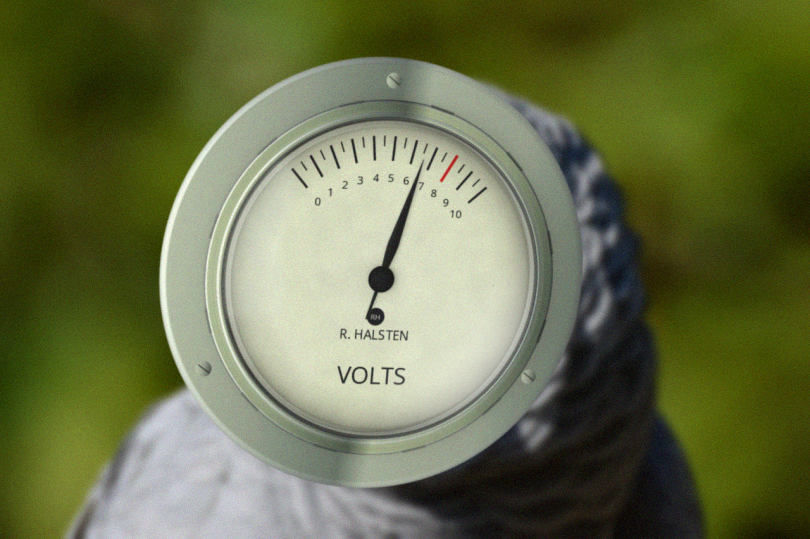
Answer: 6.5 V
